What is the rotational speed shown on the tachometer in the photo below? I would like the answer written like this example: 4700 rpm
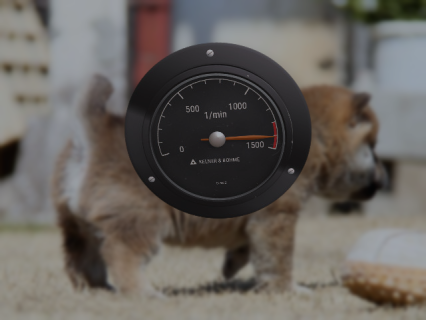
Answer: 1400 rpm
